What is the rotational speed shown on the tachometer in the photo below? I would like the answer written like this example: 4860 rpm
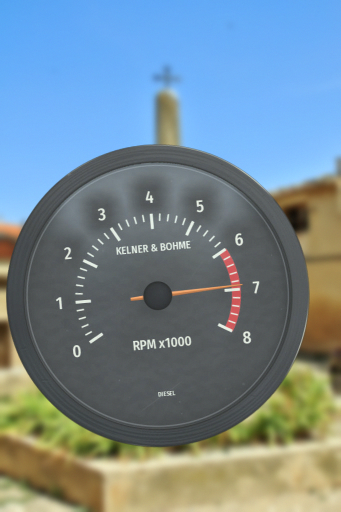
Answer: 6900 rpm
